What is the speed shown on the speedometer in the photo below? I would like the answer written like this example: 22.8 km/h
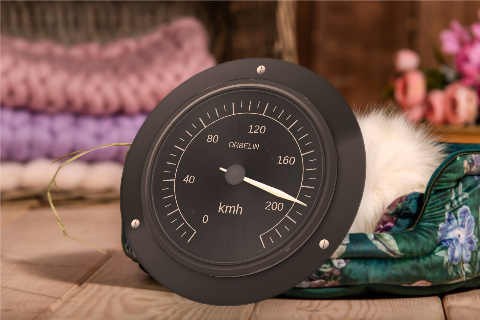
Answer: 190 km/h
